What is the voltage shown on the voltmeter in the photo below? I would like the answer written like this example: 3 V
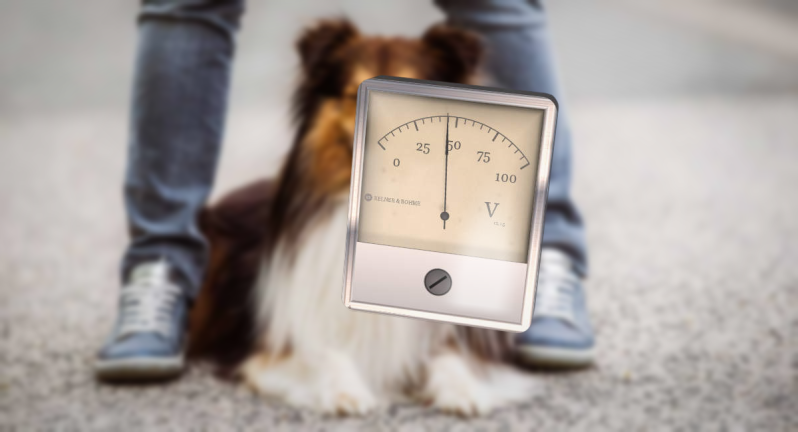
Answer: 45 V
